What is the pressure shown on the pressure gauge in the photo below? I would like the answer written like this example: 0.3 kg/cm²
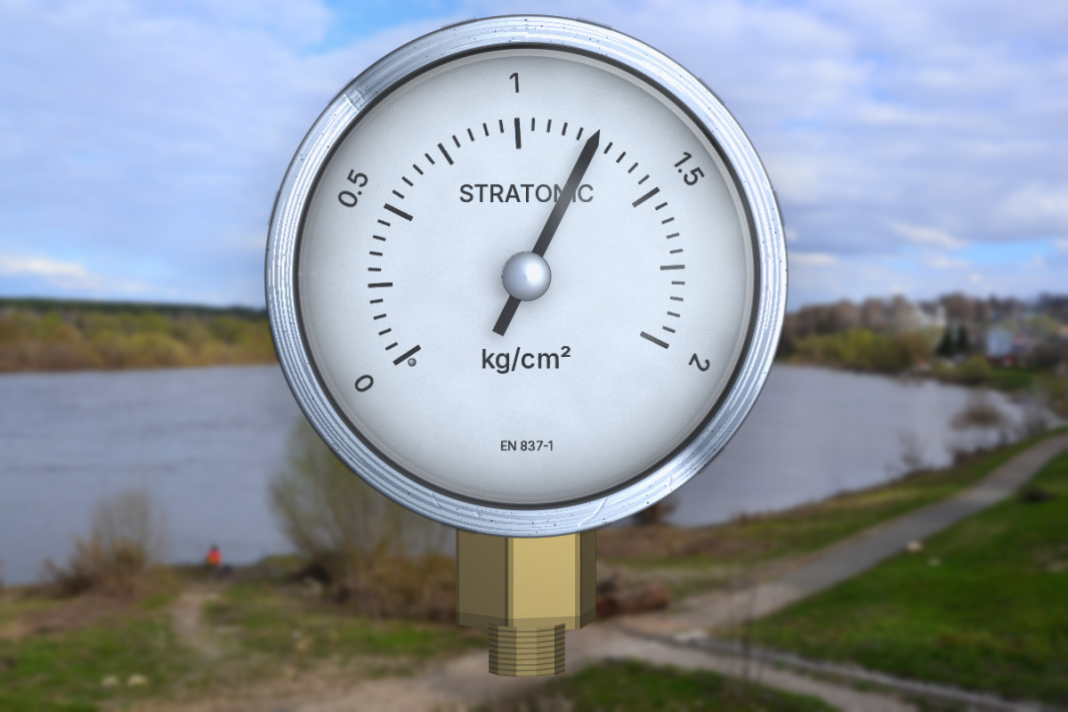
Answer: 1.25 kg/cm²
